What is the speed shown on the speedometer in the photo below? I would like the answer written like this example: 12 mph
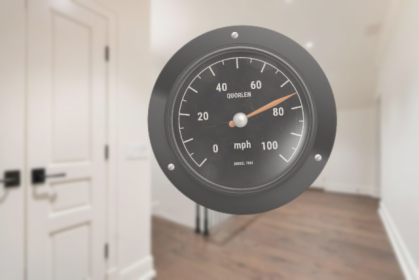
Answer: 75 mph
